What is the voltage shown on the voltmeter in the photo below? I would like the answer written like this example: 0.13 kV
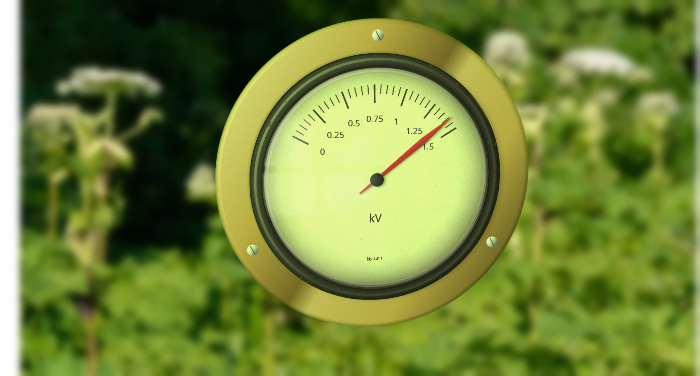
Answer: 1.4 kV
